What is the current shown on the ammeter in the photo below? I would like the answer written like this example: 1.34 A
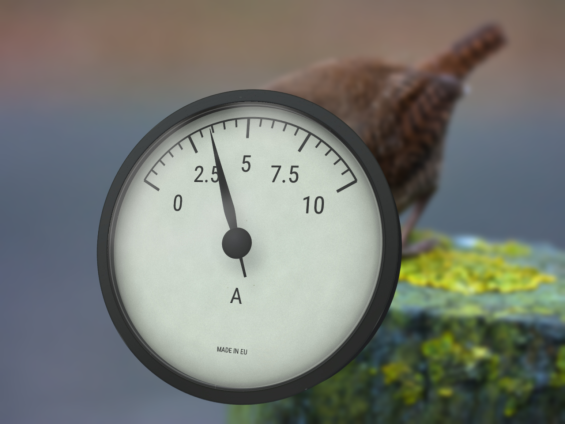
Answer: 3.5 A
